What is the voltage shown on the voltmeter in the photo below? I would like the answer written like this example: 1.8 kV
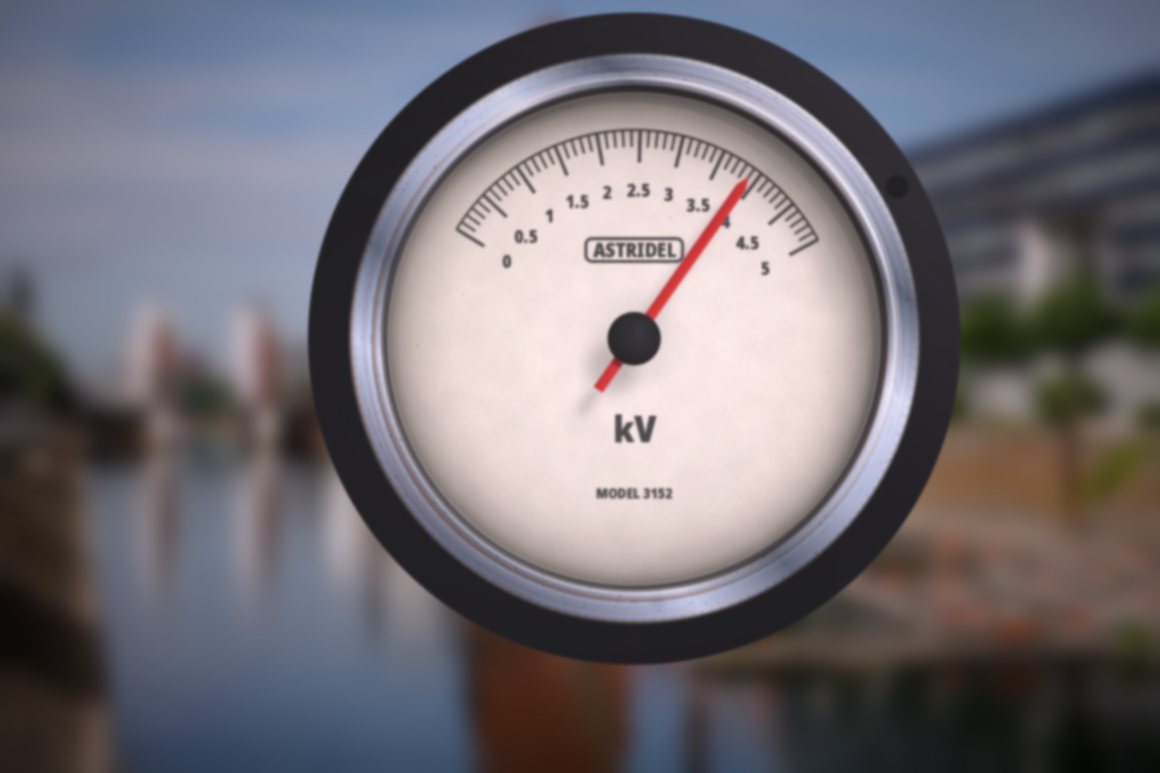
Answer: 3.9 kV
